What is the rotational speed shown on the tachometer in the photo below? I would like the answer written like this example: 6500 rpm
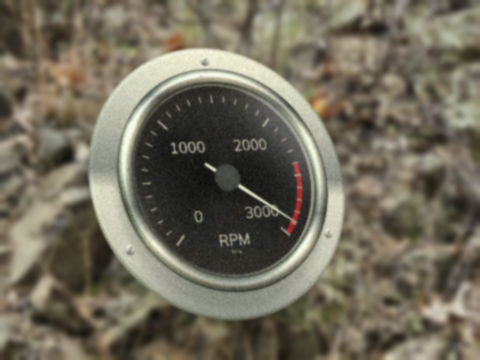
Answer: 2900 rpm
